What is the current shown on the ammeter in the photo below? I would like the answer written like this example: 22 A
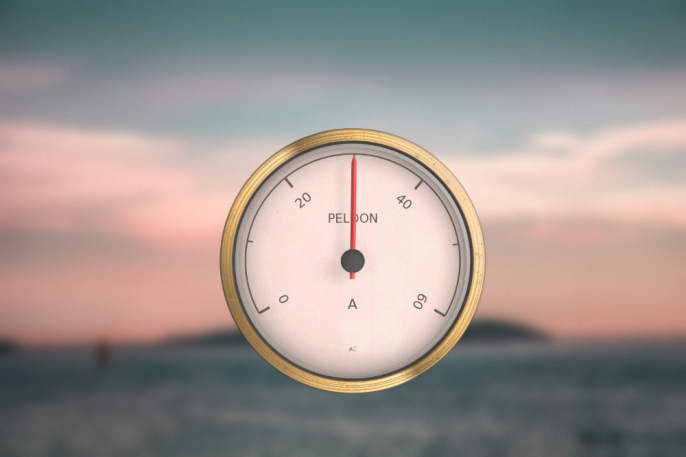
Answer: 30 A
